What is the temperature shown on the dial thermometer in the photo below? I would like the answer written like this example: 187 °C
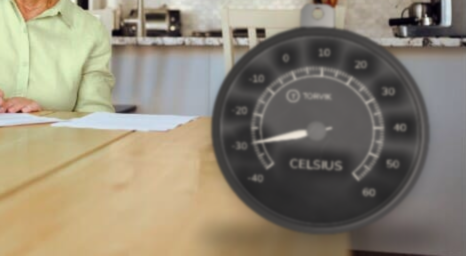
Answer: -30 °C
